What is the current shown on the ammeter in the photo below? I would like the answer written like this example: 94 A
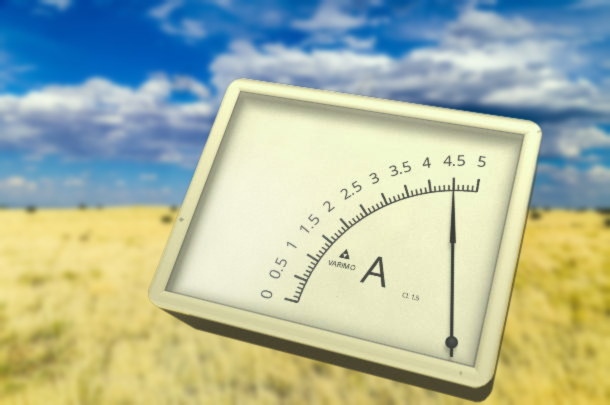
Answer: 4.5 A
